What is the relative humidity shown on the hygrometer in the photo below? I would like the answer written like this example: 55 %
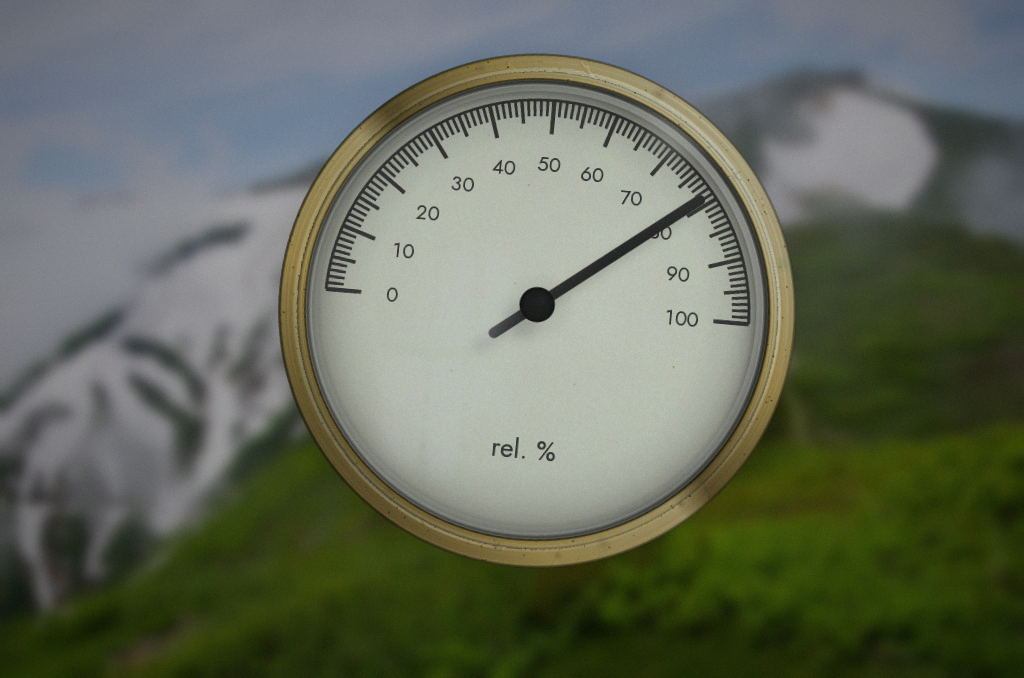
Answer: 79 %
